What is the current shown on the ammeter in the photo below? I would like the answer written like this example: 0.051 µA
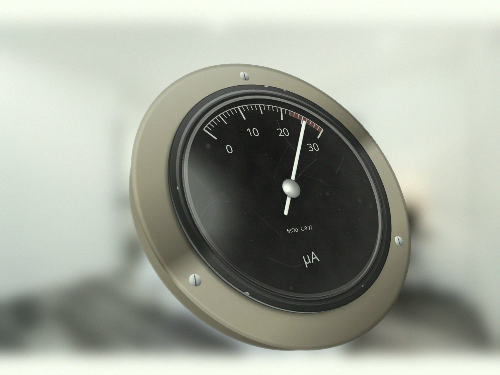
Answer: 25 µA
